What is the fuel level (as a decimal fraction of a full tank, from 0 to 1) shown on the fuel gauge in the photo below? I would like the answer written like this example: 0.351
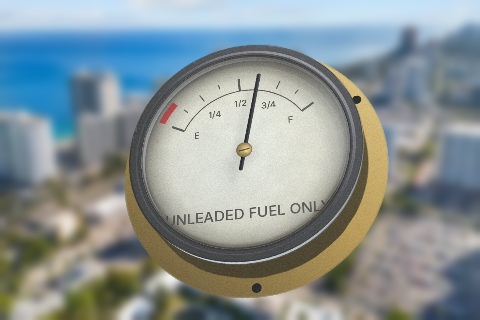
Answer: 0.625
